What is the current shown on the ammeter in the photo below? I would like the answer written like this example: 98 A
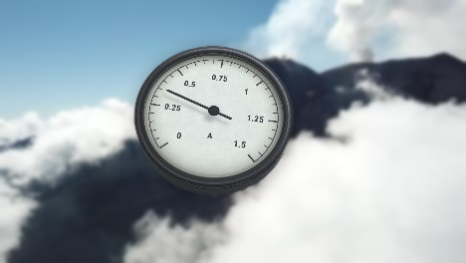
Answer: 0.35 A
